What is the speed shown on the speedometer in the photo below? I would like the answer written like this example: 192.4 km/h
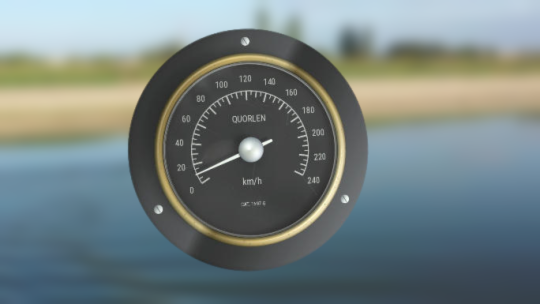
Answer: 10 km/h
